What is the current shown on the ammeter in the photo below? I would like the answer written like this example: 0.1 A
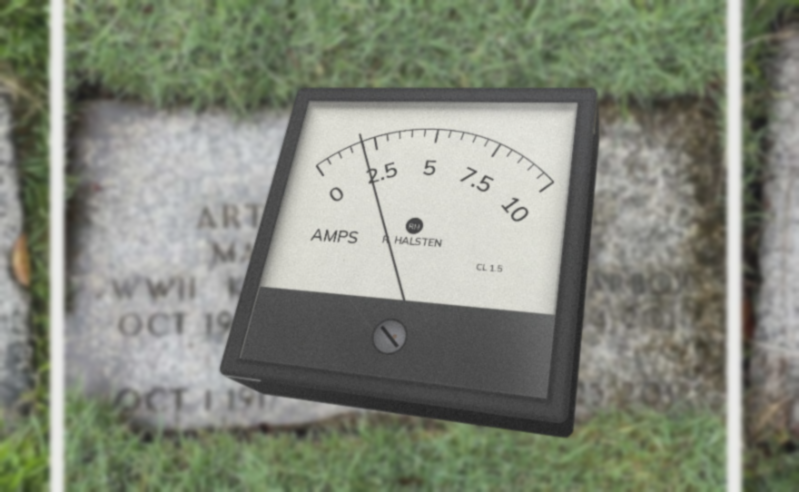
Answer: 2 A
